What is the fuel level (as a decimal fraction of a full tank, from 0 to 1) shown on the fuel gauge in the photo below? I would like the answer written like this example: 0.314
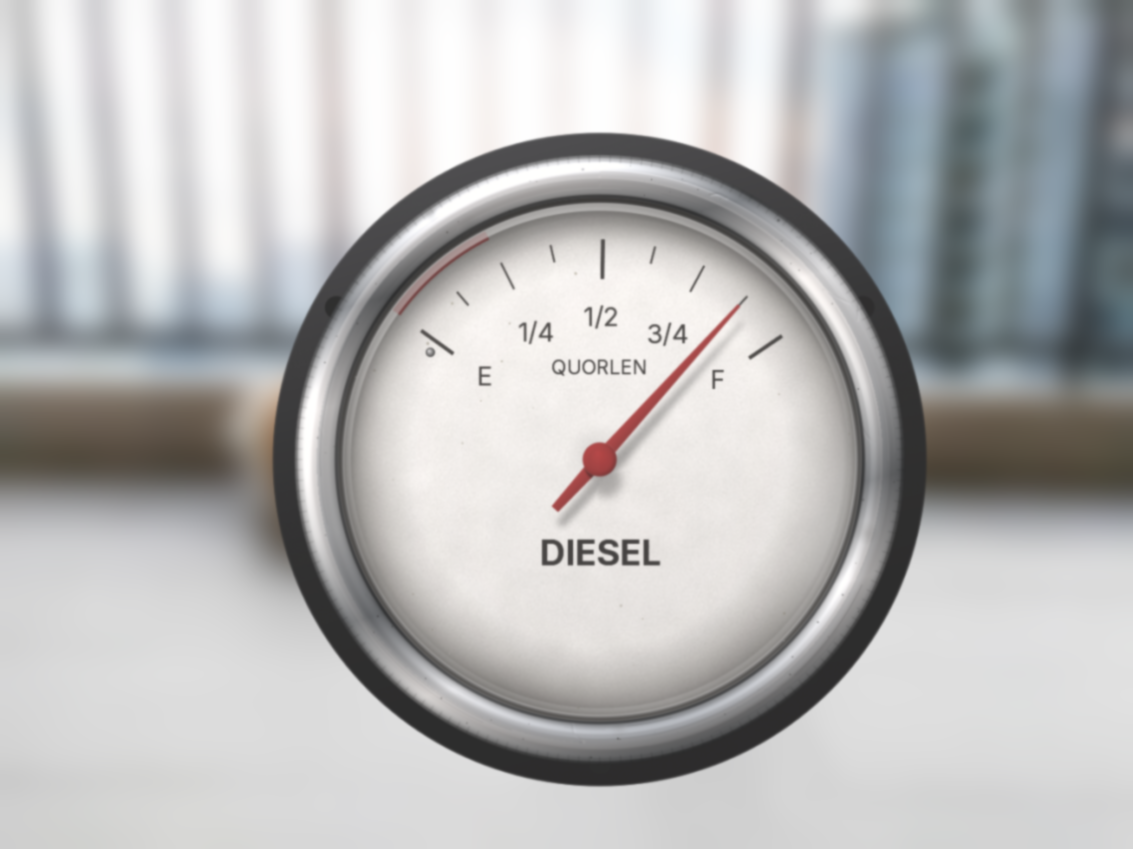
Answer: 0.875
